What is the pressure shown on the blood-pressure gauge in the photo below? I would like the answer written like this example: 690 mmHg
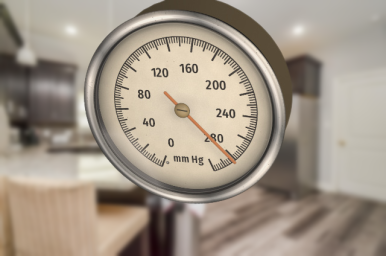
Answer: 280 mmHg
